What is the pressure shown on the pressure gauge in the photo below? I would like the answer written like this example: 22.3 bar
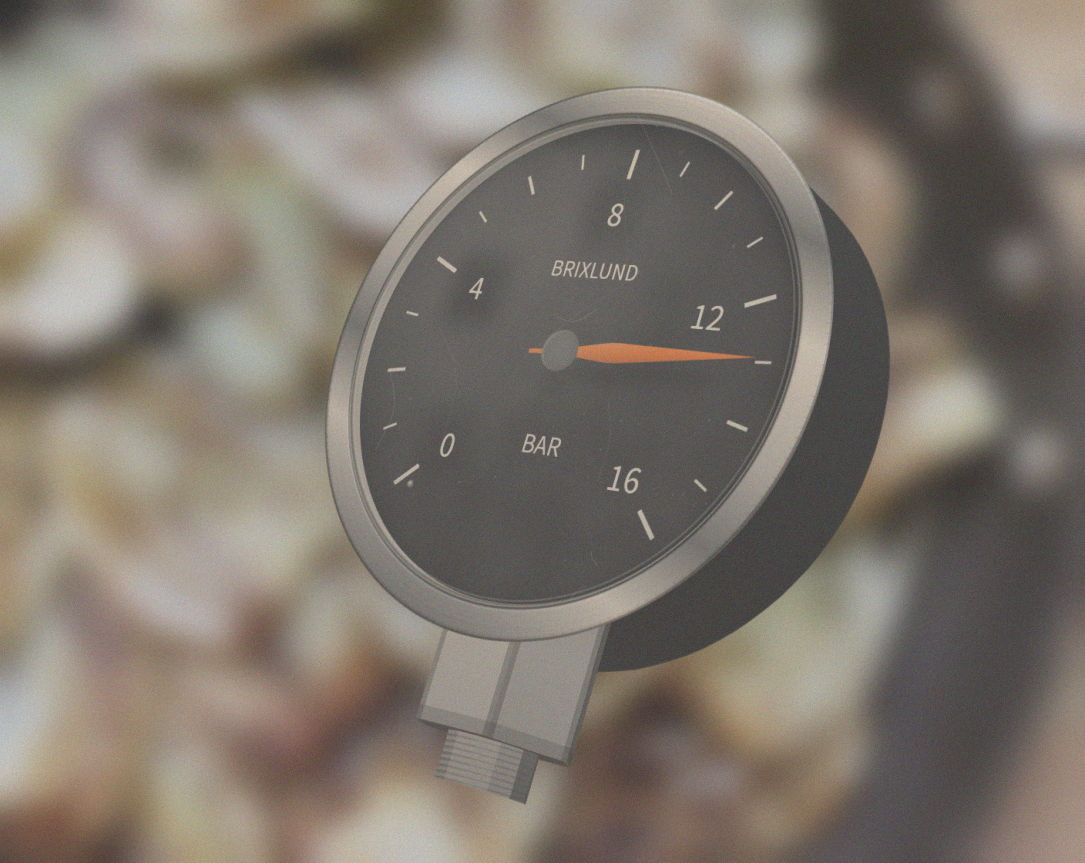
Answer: 13 bar
